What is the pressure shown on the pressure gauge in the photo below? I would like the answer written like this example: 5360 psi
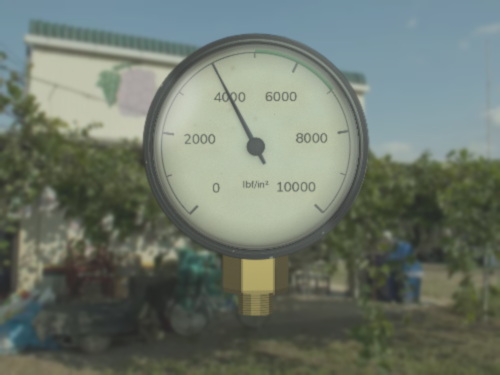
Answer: 4000 psi
